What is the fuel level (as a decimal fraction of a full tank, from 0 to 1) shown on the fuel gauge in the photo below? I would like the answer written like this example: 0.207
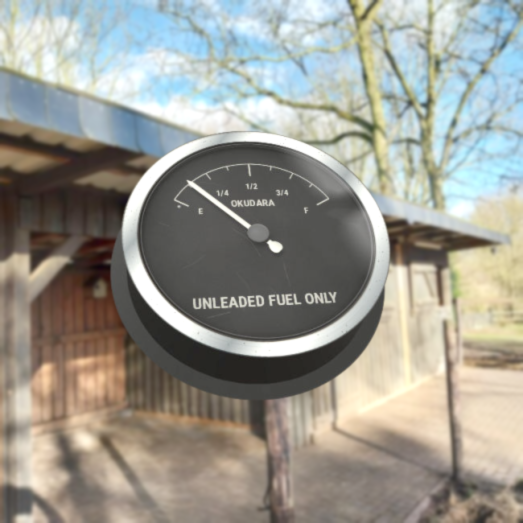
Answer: 0.125
